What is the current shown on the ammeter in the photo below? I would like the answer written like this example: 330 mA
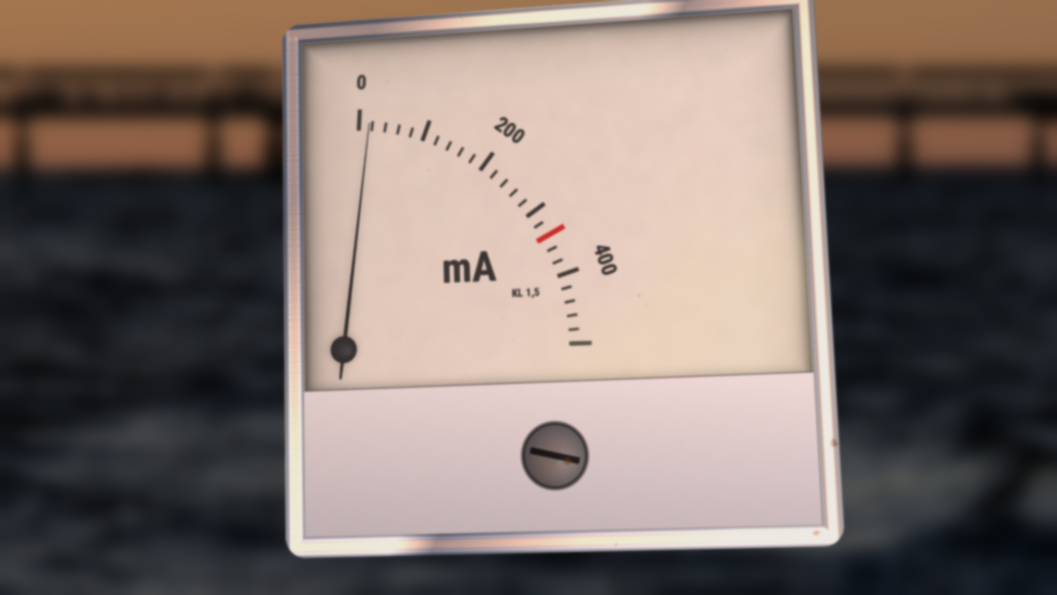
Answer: 20 mA
